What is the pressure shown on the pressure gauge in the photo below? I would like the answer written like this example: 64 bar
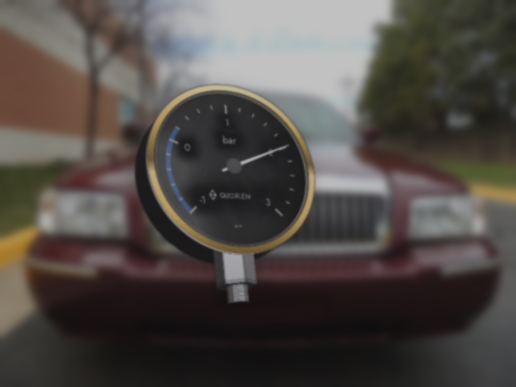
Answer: 2 bar
